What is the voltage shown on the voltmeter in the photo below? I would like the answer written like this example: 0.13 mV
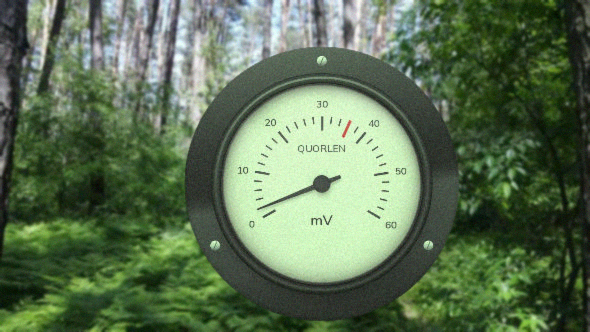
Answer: 2 mV
